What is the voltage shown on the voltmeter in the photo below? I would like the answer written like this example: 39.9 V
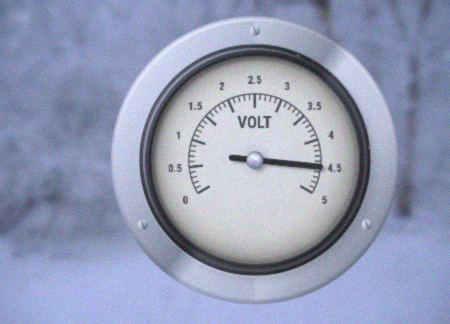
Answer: 4.5 V
